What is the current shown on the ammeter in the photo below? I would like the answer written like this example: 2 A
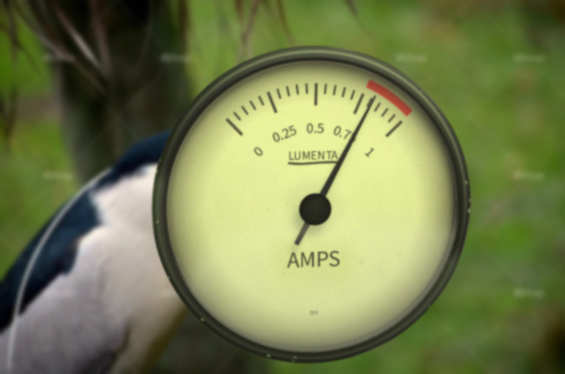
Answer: 0.8 A
